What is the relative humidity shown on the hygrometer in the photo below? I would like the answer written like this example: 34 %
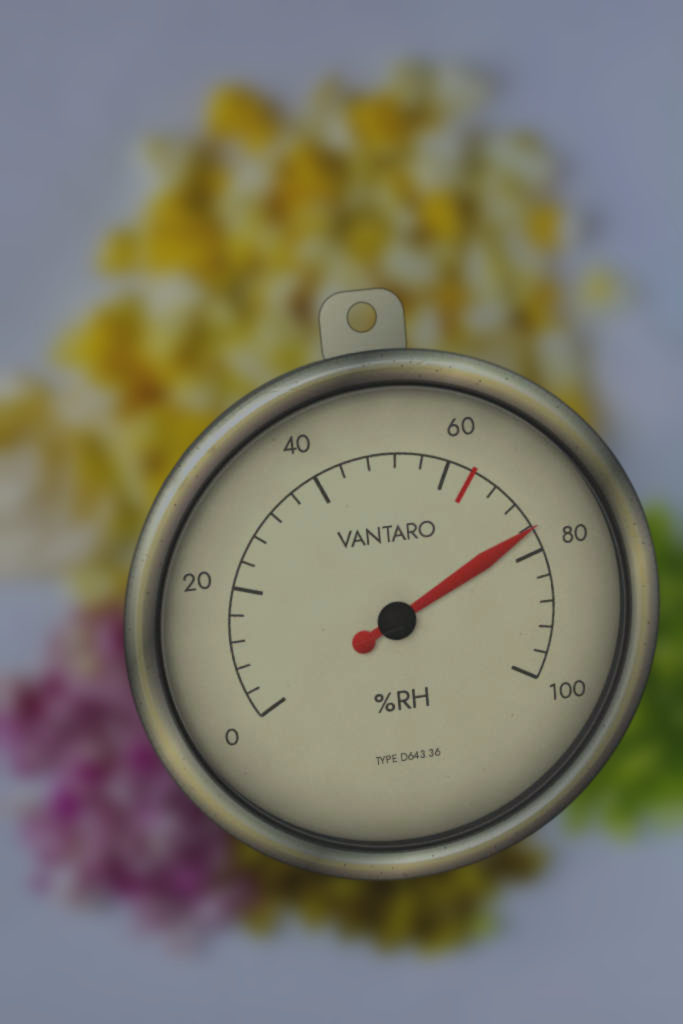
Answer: 76 %
